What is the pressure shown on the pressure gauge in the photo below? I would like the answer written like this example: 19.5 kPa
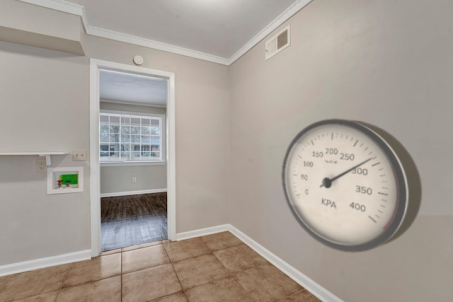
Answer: 290 kPa
